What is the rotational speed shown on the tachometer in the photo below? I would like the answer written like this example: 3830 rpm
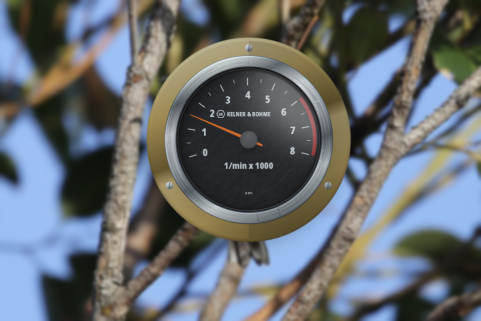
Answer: 1500 rpm
